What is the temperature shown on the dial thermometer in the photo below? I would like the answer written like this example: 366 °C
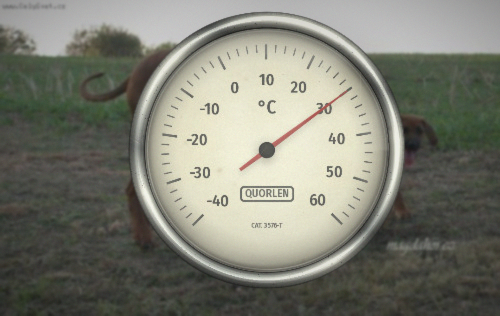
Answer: 30 °C
